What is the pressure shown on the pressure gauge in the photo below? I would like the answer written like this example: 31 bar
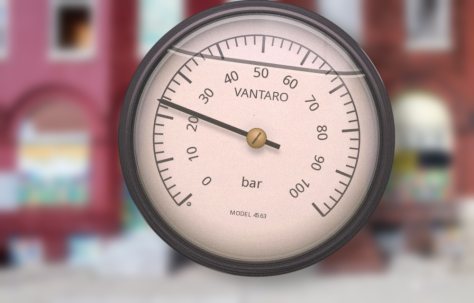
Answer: 23 bar
